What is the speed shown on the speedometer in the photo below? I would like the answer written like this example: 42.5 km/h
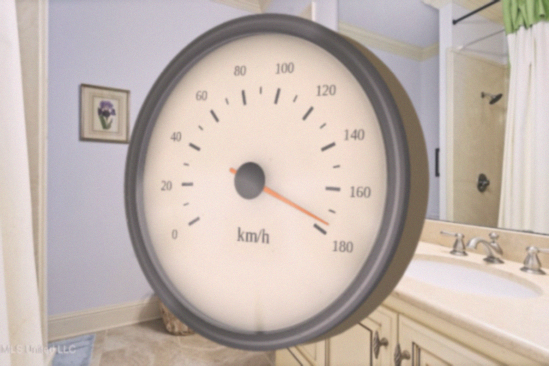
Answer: 175 km/h
